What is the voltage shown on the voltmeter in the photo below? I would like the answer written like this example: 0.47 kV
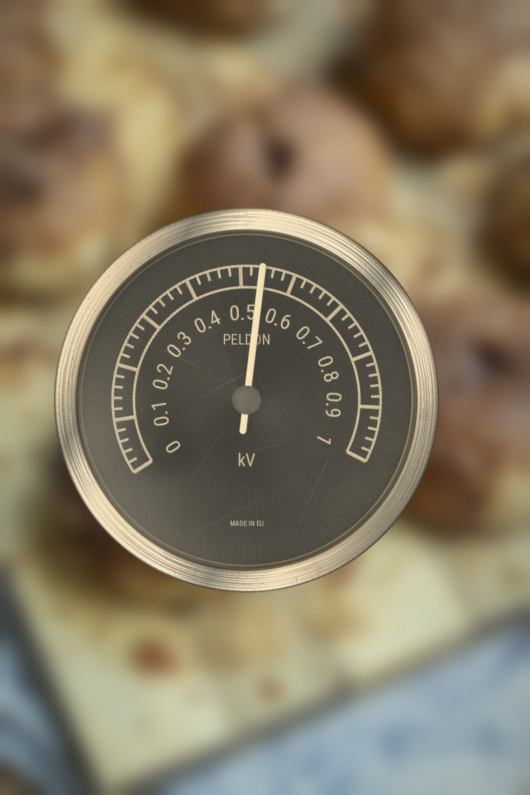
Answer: 0.54 kV
